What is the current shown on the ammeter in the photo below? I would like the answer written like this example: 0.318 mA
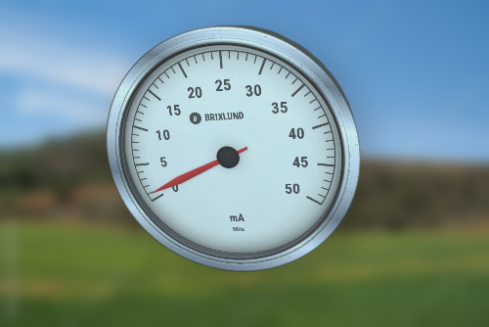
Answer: 1 mA
